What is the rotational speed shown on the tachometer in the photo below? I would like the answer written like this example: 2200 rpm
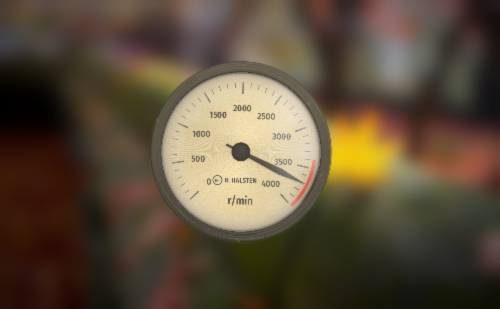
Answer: 3700 rpm
